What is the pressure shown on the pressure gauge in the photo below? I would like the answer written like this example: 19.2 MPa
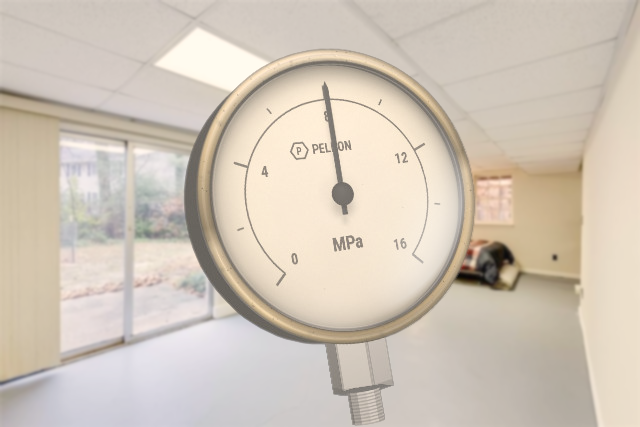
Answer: 8 MPa
